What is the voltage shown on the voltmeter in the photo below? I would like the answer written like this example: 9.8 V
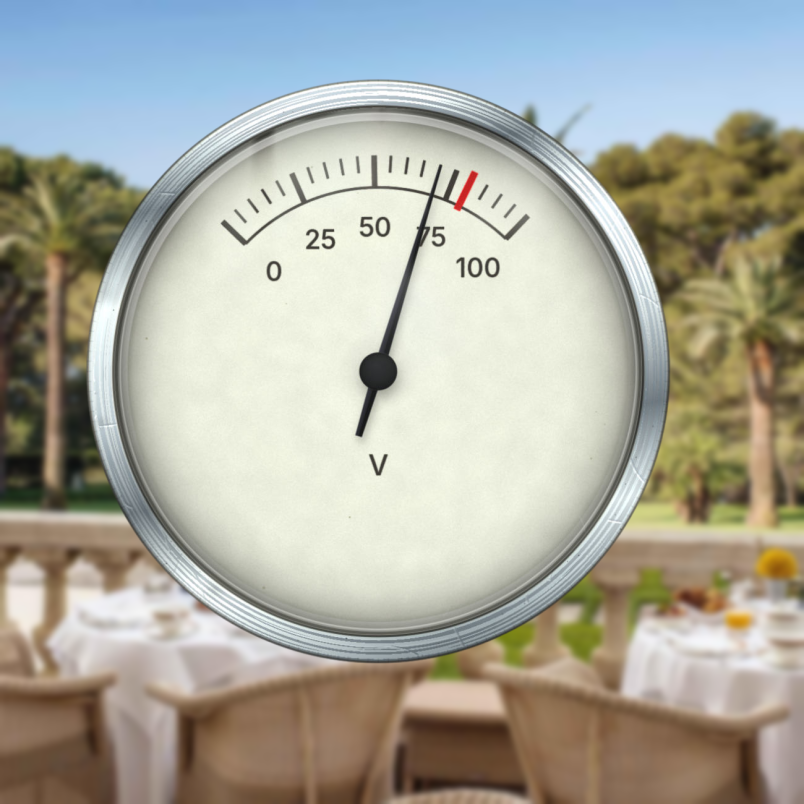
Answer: 70 V
